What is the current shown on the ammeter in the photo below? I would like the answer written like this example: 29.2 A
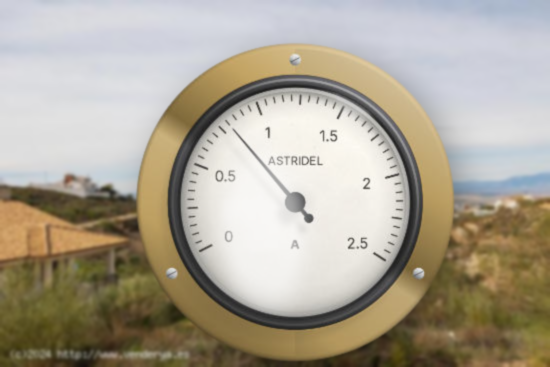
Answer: 0.8 A
